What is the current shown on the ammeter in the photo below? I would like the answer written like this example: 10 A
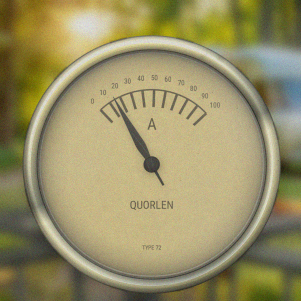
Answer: 15 A
